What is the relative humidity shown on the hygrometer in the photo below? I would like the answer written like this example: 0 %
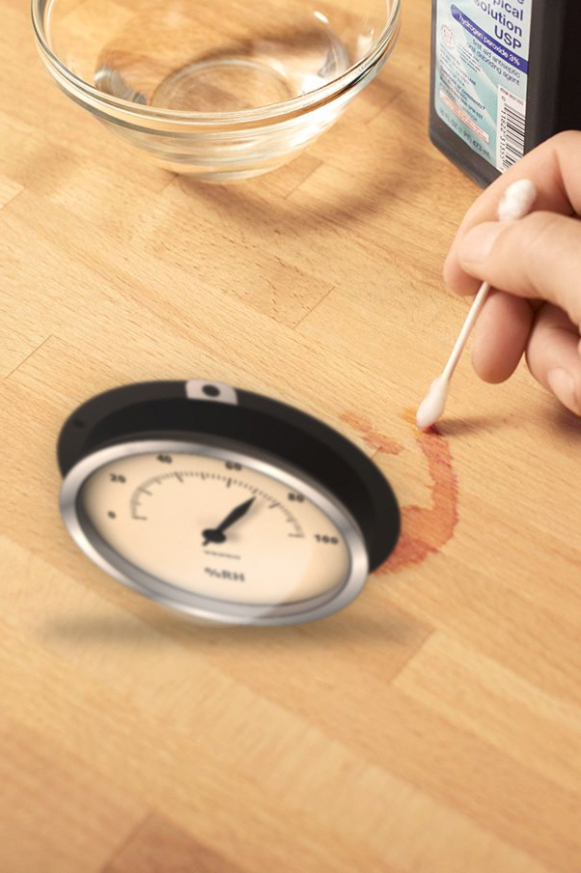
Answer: 70 %
